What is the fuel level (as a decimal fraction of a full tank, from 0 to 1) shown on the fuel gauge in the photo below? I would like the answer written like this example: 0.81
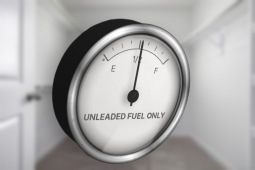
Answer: 0.5
